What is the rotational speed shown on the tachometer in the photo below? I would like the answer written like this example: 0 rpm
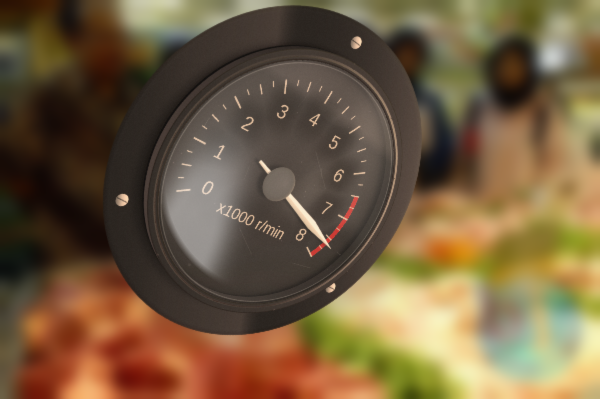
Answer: 7625 rpm
